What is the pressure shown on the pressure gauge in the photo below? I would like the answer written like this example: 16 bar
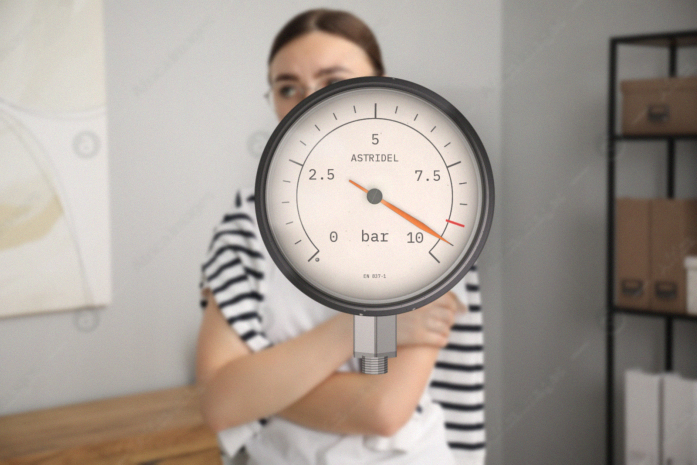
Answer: 9.5 bar
